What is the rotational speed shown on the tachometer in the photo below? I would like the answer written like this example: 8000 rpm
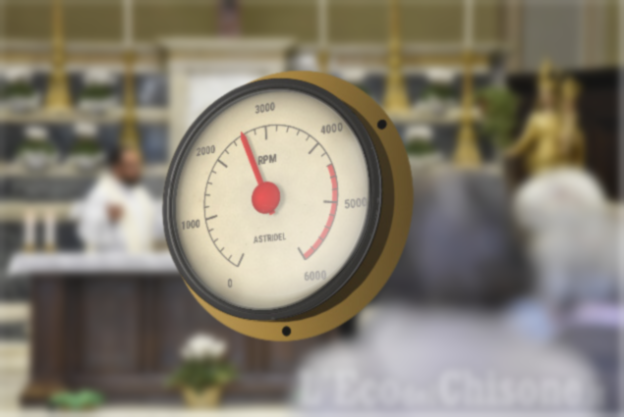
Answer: 2600 rpm
